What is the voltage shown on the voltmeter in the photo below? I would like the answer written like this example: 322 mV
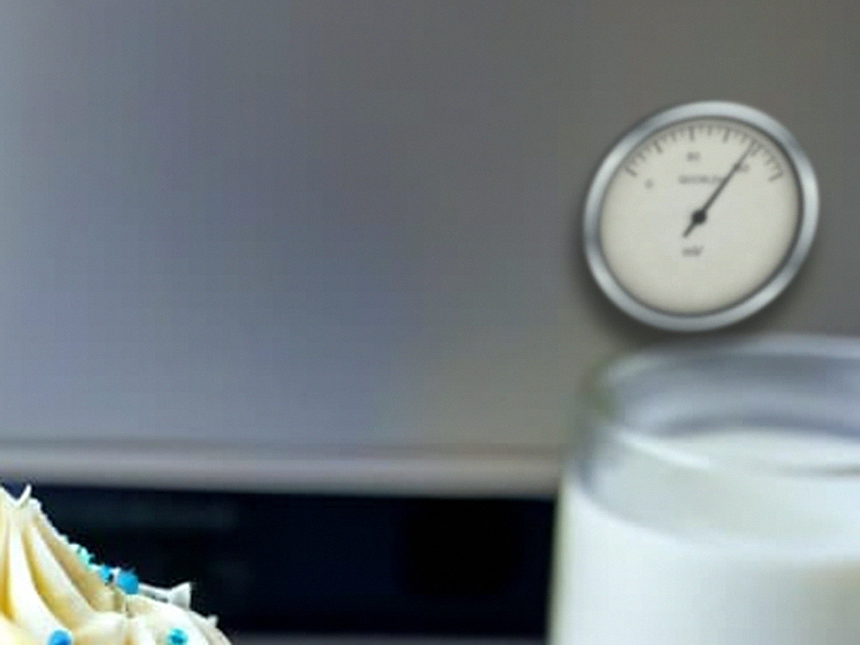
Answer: 150 mV
